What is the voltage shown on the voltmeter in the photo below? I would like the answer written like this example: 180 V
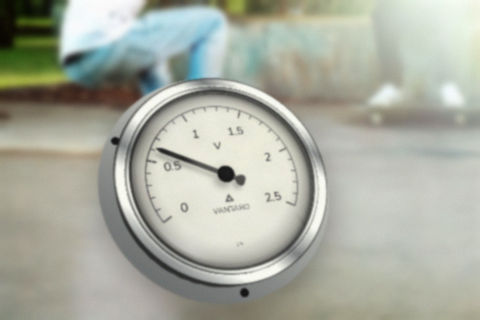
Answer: 0.6 V
